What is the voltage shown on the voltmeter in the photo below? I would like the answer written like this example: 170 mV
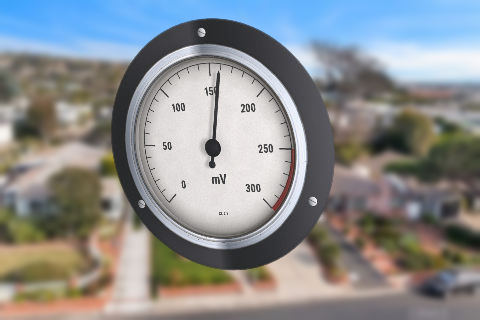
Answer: 160 mV
